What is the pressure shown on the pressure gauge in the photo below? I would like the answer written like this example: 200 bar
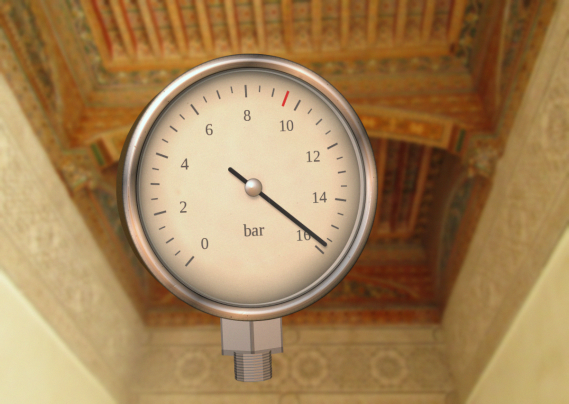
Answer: 15.75 bar
